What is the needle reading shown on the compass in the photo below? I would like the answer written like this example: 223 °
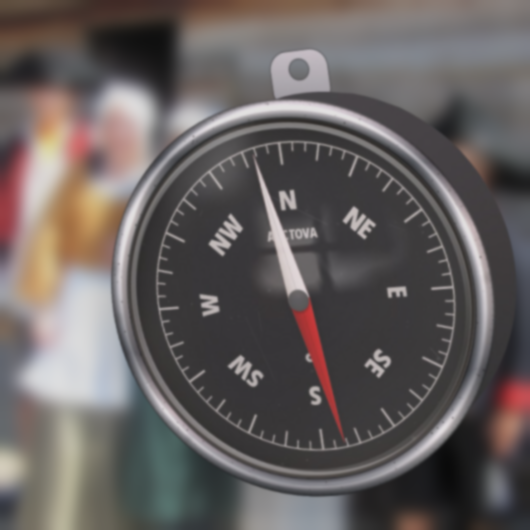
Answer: 170 °
